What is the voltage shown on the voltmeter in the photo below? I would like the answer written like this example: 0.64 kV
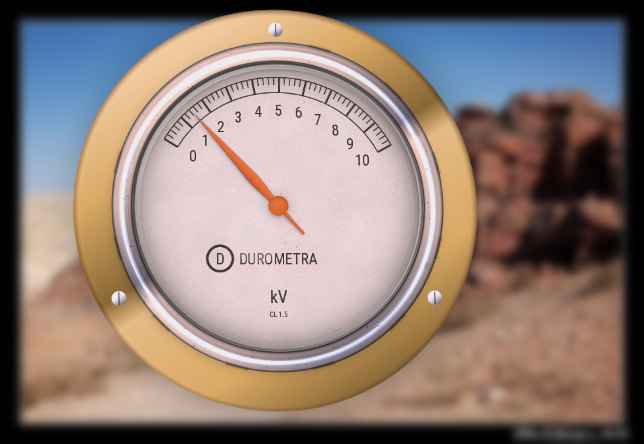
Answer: 1.4 kV
